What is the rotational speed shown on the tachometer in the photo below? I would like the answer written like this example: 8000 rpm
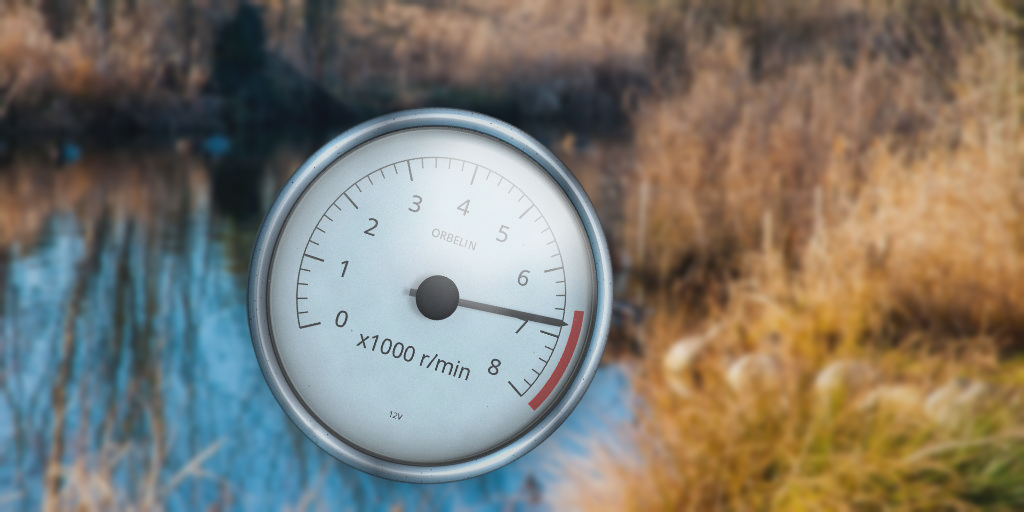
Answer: 6800 rpm
